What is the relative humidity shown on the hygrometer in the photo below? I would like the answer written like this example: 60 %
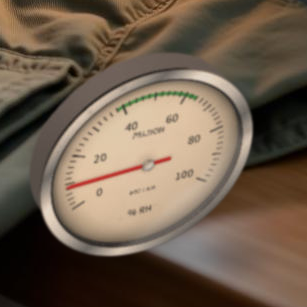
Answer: 10 %
